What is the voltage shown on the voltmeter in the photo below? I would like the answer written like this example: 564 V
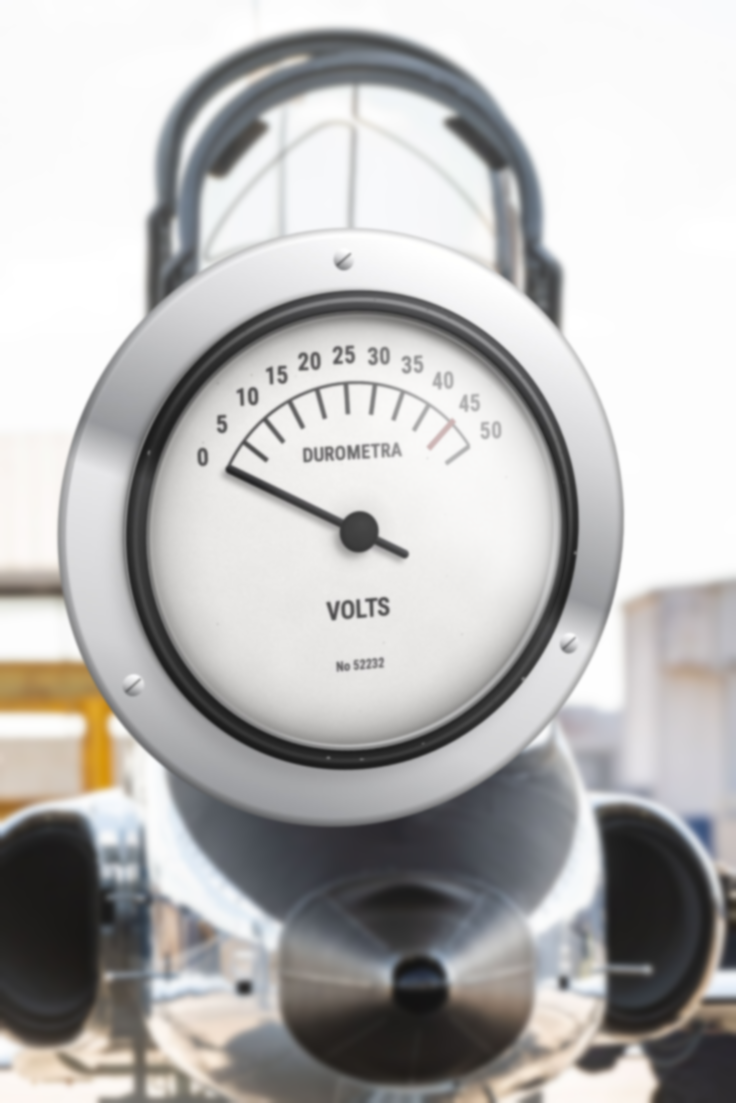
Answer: 0 V
